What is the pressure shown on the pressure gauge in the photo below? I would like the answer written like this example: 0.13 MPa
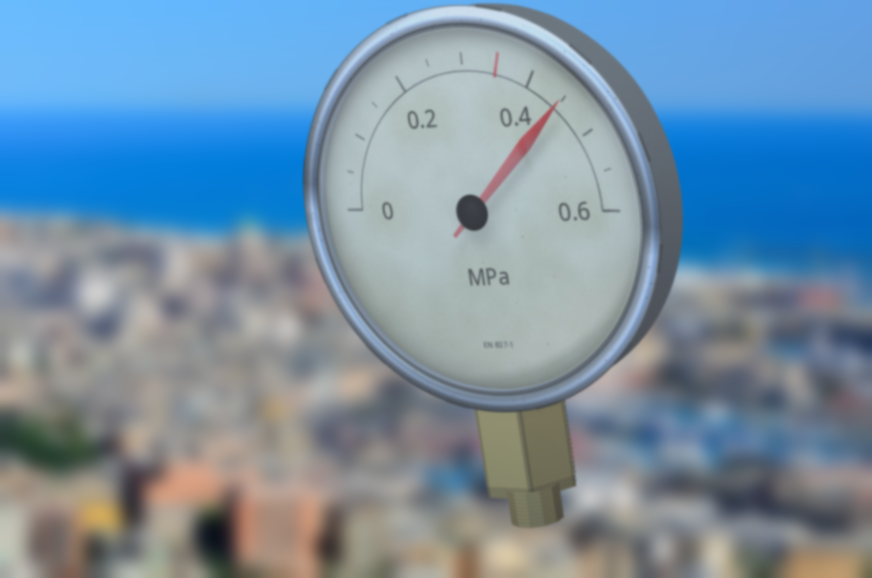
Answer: 0.45 MPa
